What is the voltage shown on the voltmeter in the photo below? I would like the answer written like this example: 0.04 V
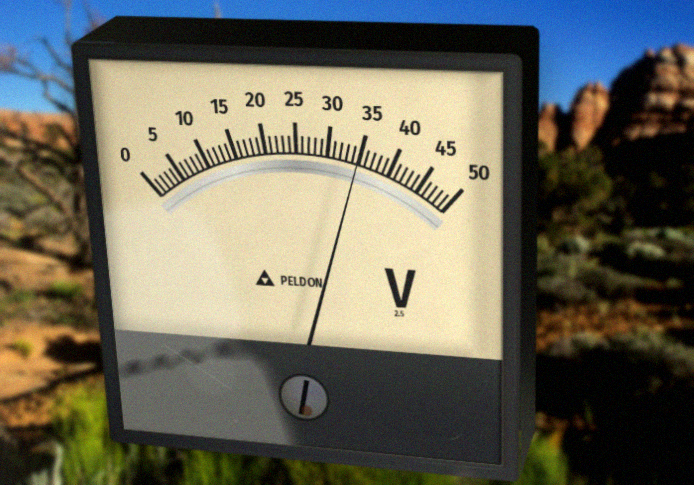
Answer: 35 V
